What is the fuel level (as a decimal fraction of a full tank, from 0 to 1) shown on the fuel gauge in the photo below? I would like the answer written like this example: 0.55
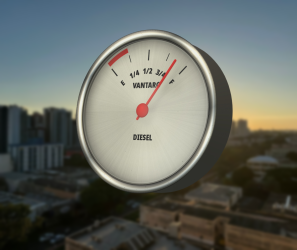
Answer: 0.875
